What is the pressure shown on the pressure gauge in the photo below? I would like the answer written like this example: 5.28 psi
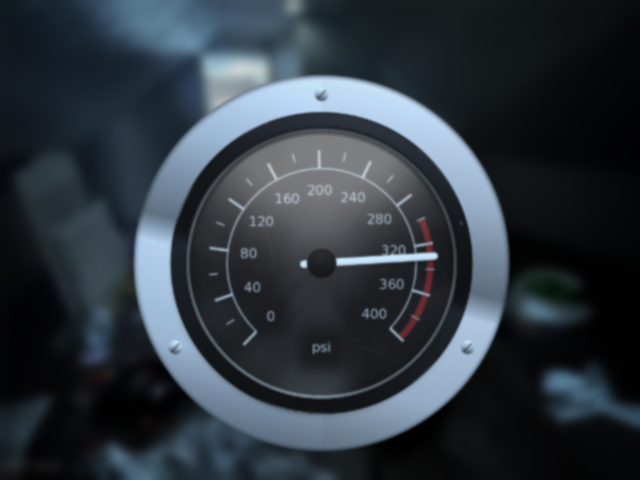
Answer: 330 psi
